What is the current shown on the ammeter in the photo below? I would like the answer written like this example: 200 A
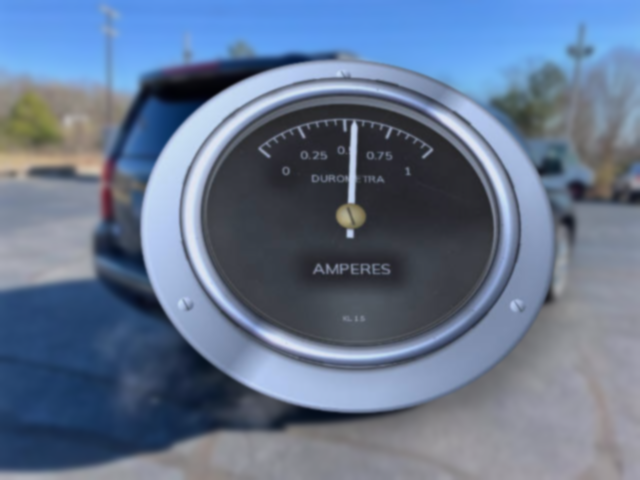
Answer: 0.55 A
